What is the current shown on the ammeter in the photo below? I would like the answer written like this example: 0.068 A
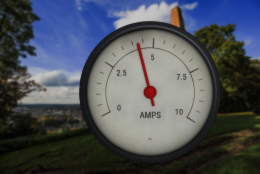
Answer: 4.25 A
